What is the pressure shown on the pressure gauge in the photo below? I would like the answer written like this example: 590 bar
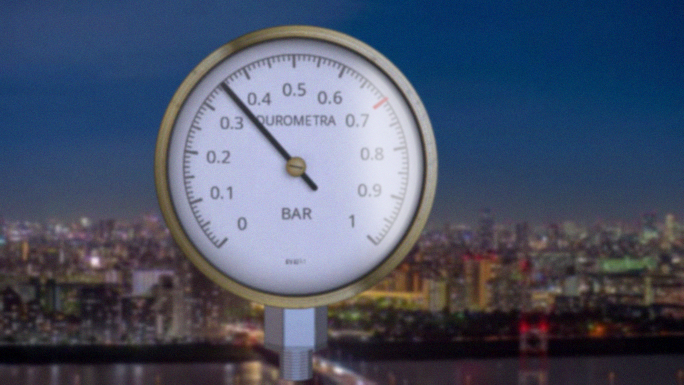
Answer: 0.35 bar
